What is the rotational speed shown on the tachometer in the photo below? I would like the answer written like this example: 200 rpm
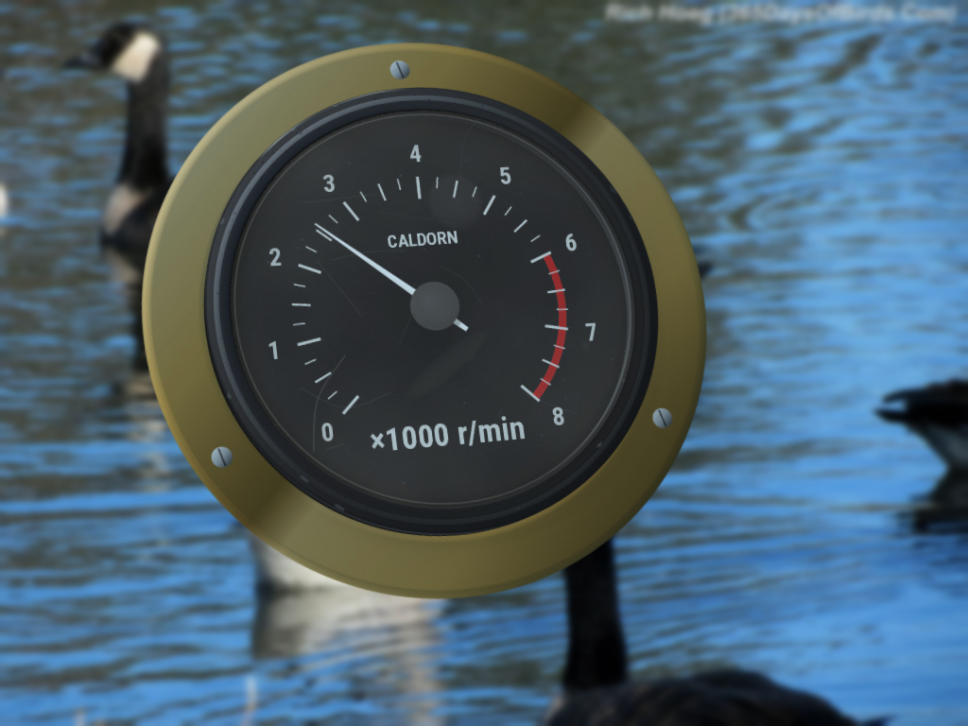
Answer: 2500 rpm
